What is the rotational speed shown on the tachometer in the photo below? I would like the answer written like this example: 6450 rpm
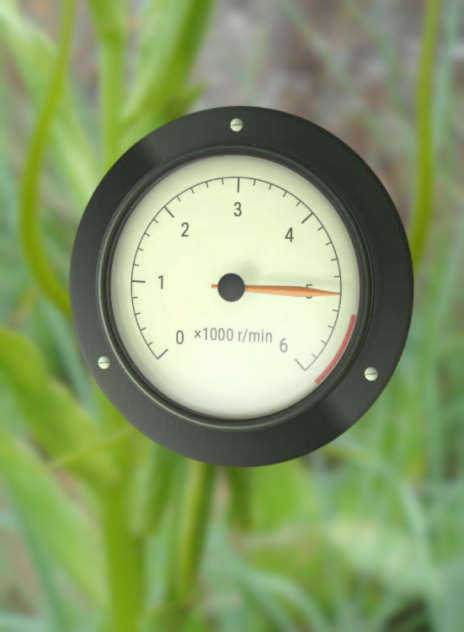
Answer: 5000 rpm
